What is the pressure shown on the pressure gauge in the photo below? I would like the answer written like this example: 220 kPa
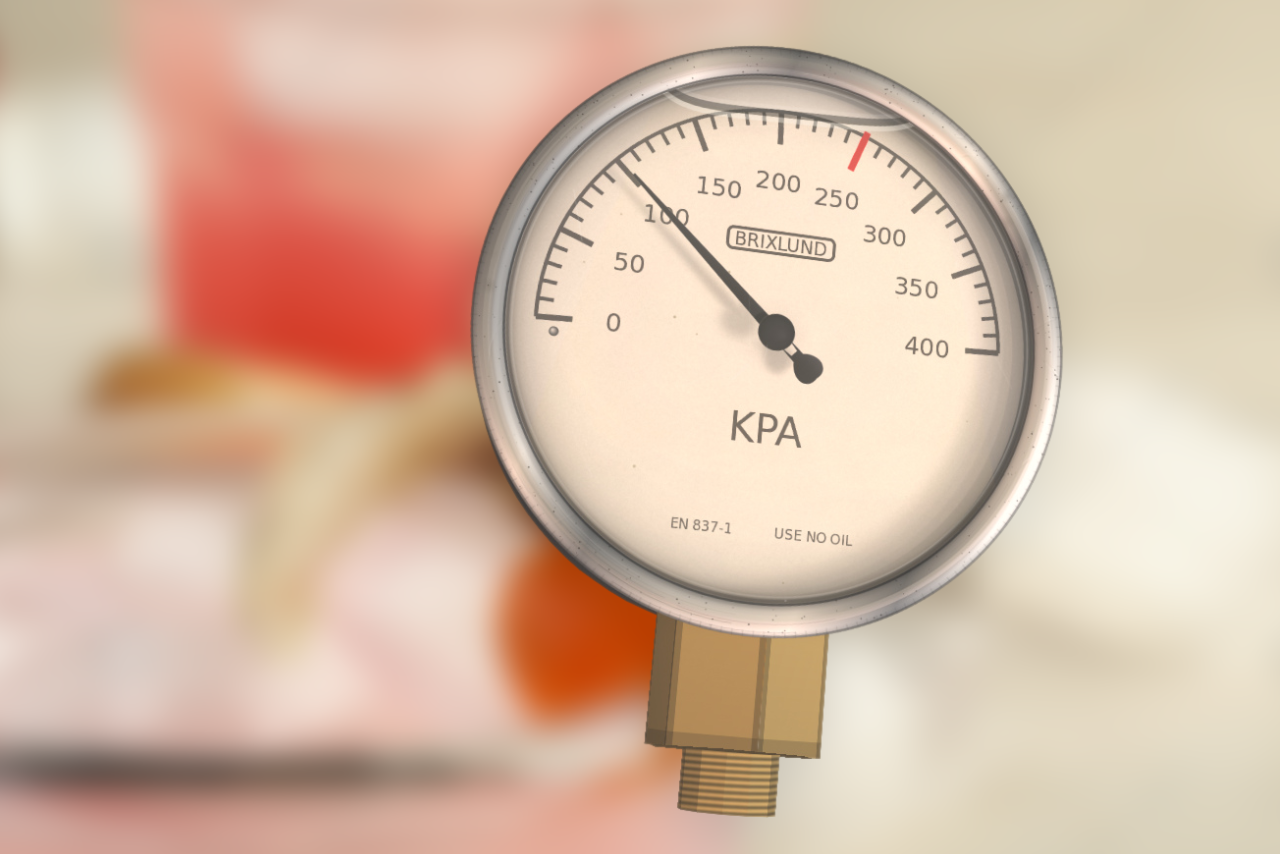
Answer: 100 kPa
